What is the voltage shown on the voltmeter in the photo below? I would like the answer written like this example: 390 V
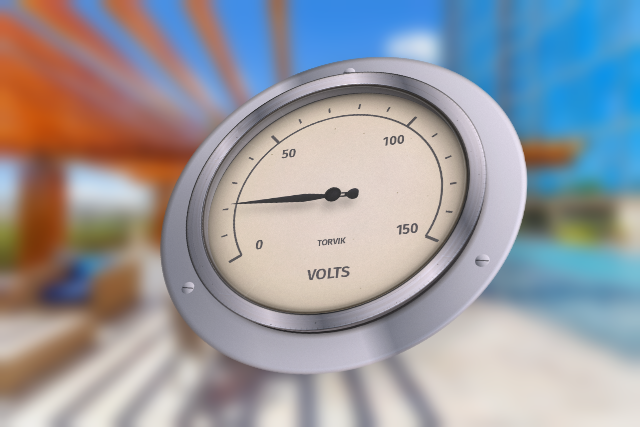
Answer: 20 V
